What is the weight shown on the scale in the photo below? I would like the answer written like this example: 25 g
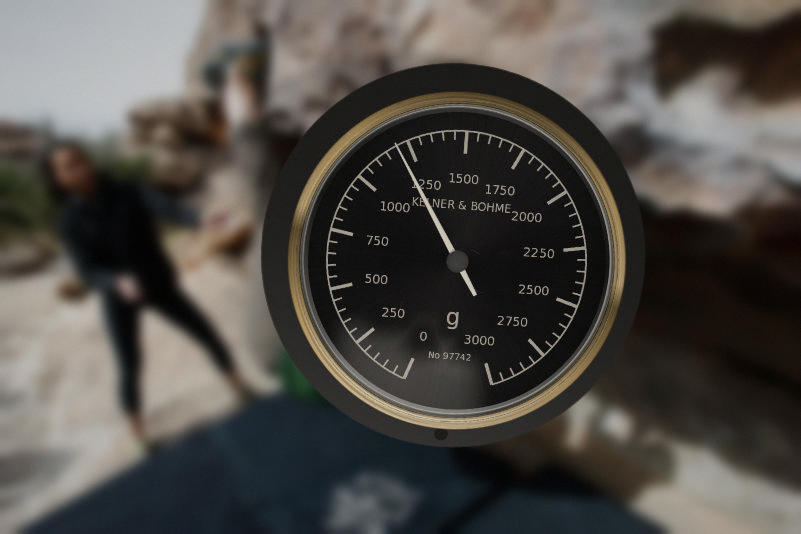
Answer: 1200 g
